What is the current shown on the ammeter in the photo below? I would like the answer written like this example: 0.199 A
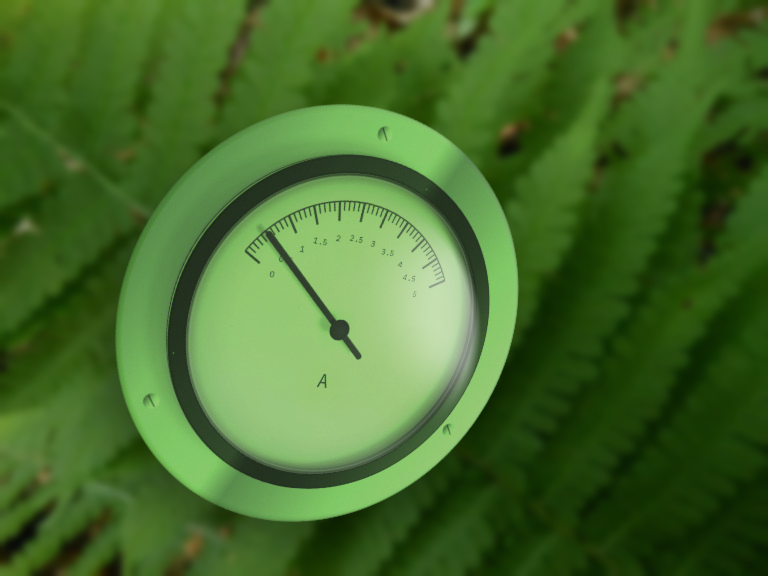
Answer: 0.5 A
